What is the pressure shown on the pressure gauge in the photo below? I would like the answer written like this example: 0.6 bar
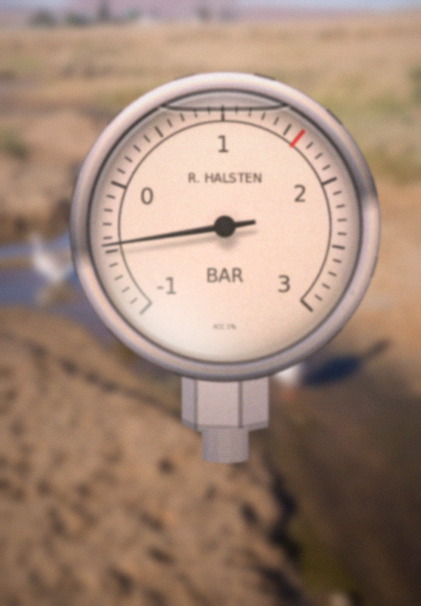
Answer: -0.45 bar
